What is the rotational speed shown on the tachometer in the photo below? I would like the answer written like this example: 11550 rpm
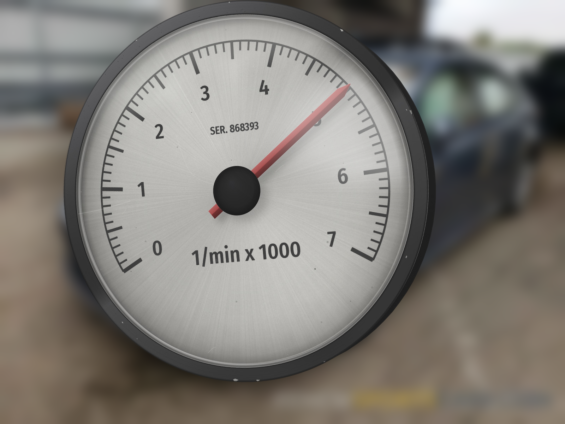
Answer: 5000 rpm
